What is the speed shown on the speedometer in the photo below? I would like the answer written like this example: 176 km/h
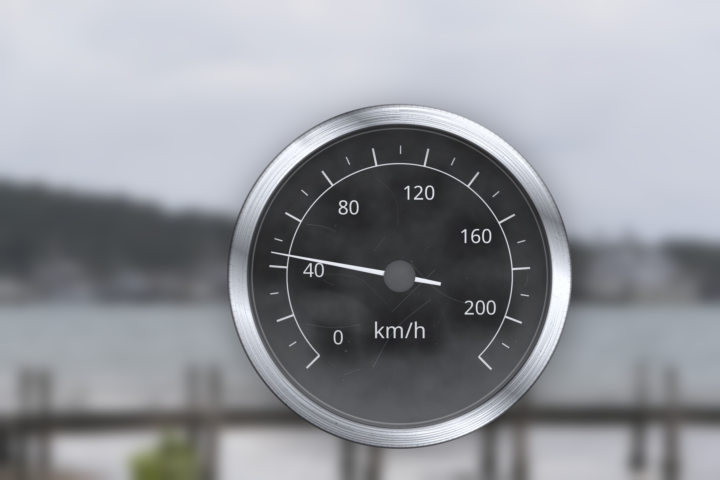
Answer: 45 km/h
